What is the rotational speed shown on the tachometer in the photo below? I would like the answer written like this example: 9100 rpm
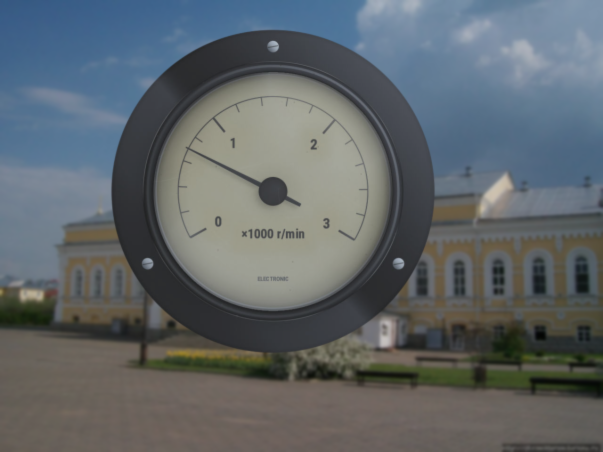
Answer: 700 rpm
